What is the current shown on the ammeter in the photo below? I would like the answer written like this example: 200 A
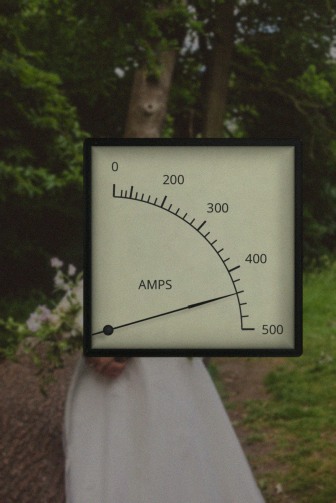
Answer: 440 A
